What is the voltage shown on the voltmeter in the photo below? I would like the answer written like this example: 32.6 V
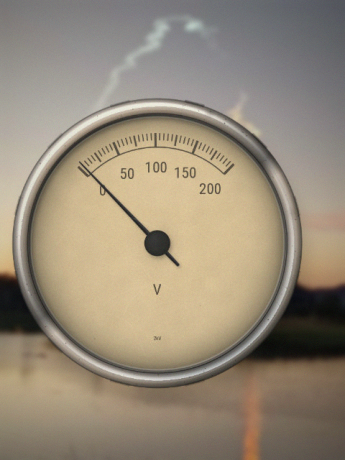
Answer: 5 V
